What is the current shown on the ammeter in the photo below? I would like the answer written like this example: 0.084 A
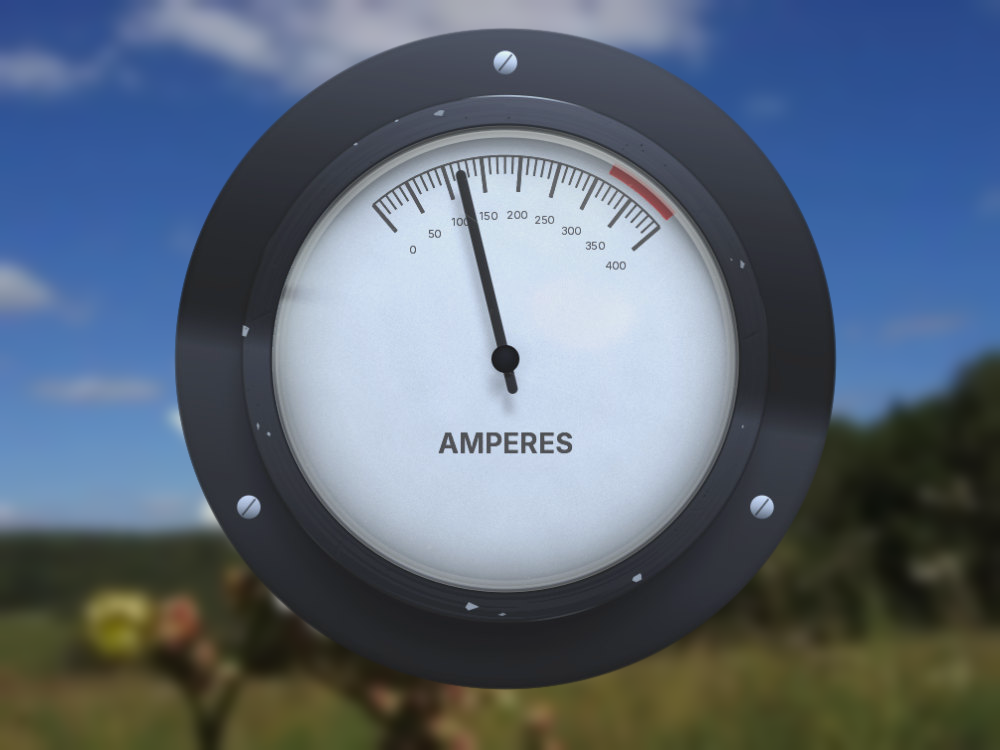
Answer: 120 A
